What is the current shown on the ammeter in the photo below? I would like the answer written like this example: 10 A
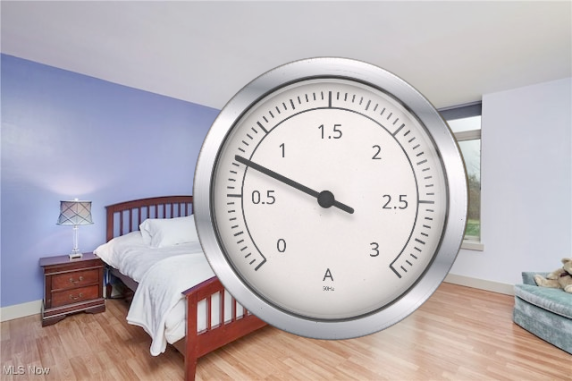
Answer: 0.75 A
